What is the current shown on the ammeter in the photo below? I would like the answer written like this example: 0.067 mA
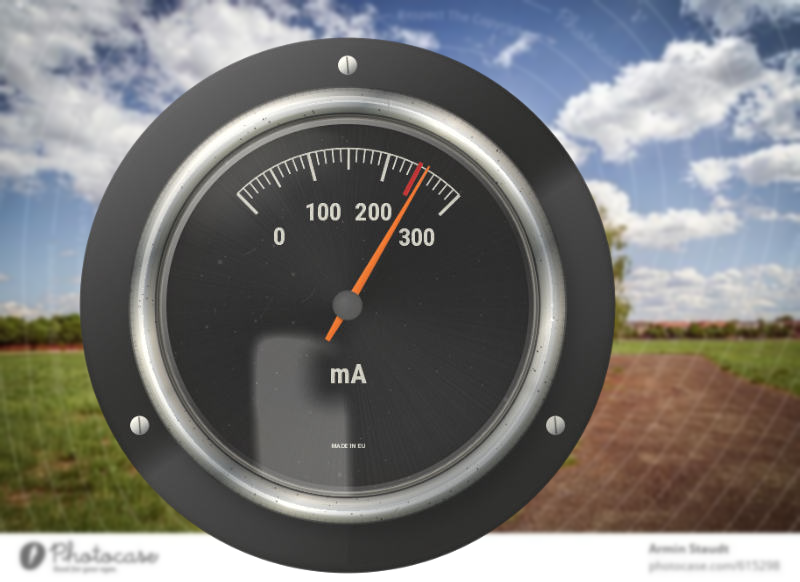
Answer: 250 mA
